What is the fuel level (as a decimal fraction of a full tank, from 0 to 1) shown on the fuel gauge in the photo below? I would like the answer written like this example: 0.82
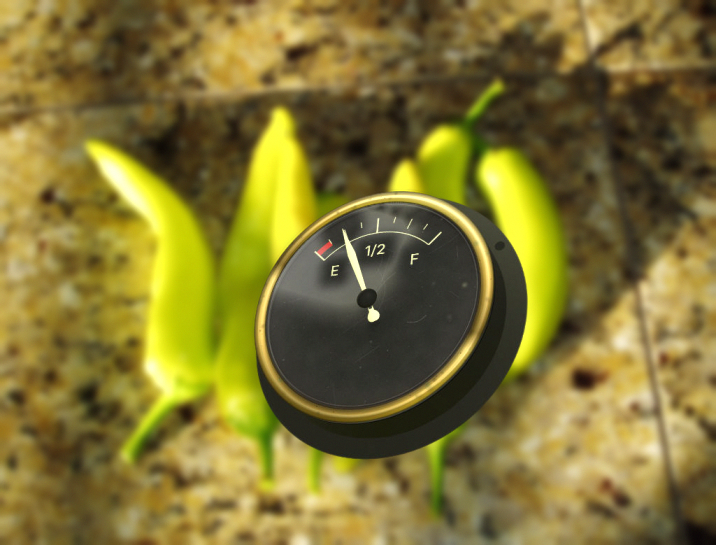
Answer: 0.25
